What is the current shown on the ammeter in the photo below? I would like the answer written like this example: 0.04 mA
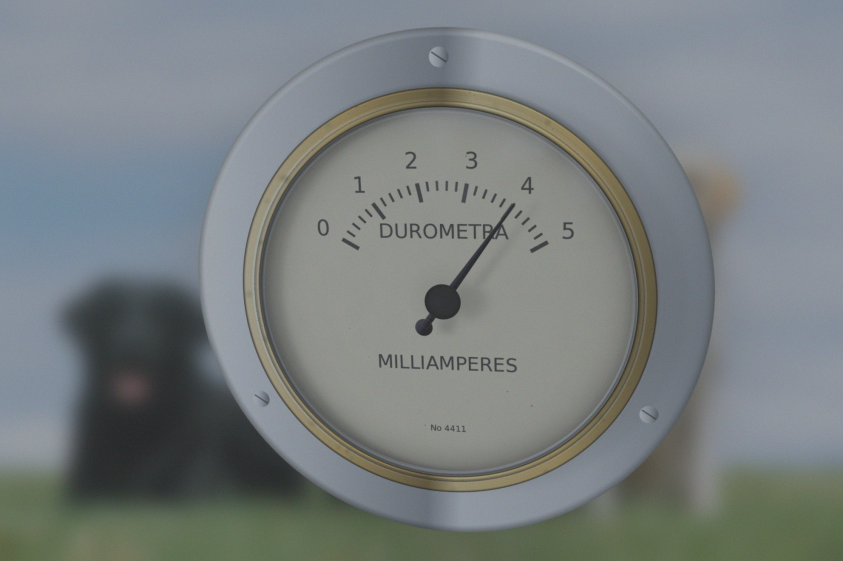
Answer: 4 mA
